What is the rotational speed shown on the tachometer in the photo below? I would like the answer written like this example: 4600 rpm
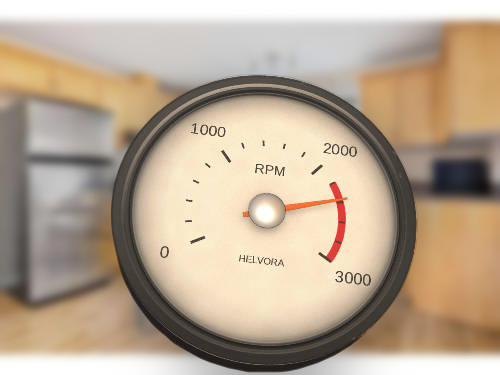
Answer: 2400 rpm
